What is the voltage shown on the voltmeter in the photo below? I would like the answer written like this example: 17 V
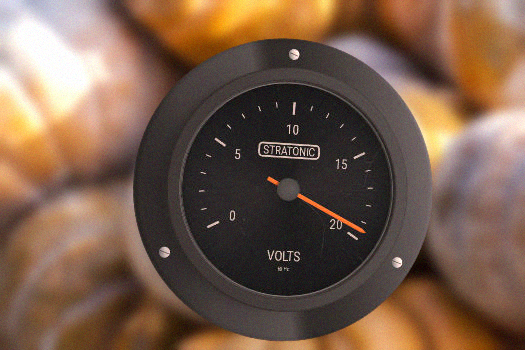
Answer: 19.5 V
